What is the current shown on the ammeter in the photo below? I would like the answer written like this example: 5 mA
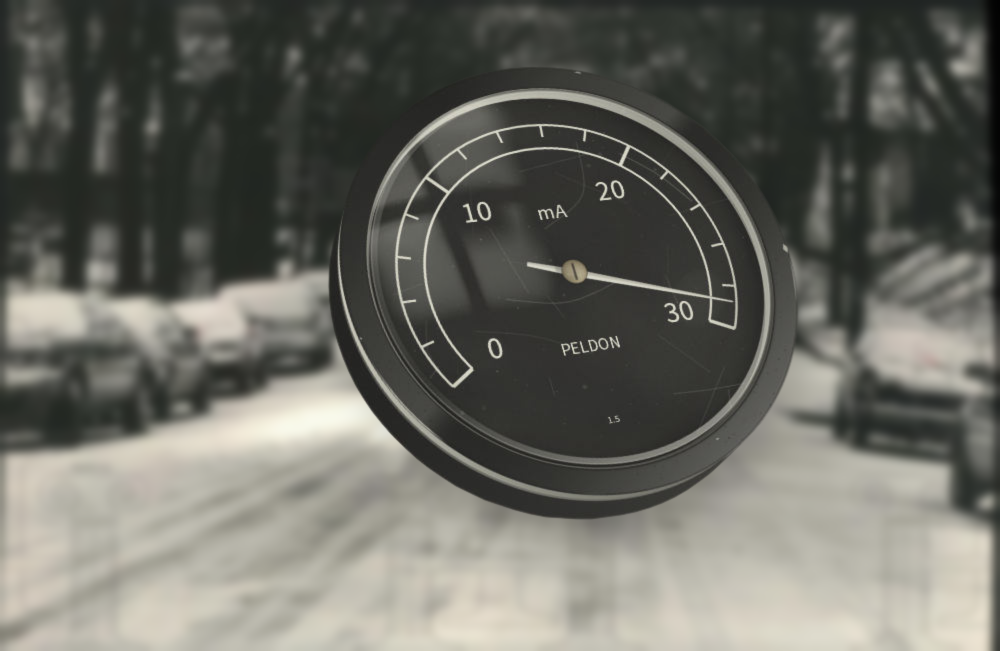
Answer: 29 mA
